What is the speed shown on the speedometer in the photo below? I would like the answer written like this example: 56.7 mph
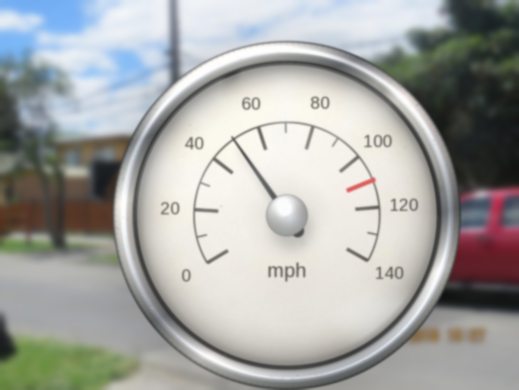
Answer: 50 mph
